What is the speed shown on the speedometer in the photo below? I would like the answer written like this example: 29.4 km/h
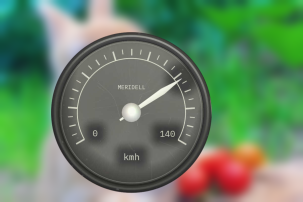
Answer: 102.5 km/h
